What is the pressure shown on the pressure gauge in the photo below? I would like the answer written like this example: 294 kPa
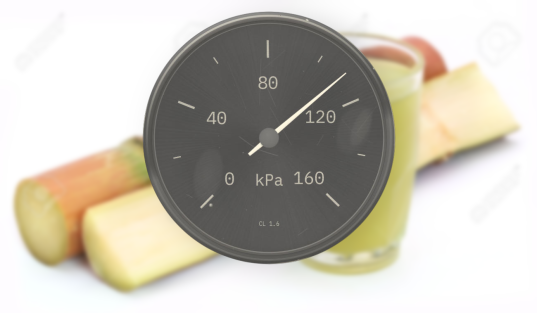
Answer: 110 kPa
